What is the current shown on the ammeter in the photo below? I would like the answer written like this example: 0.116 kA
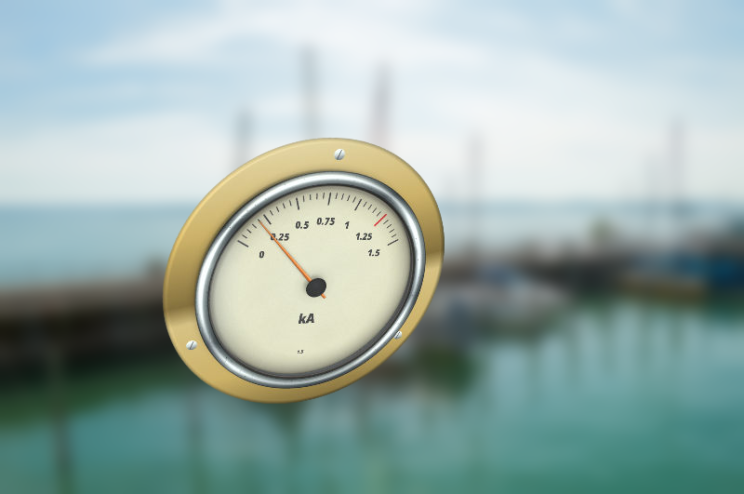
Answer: 0.2 kA
